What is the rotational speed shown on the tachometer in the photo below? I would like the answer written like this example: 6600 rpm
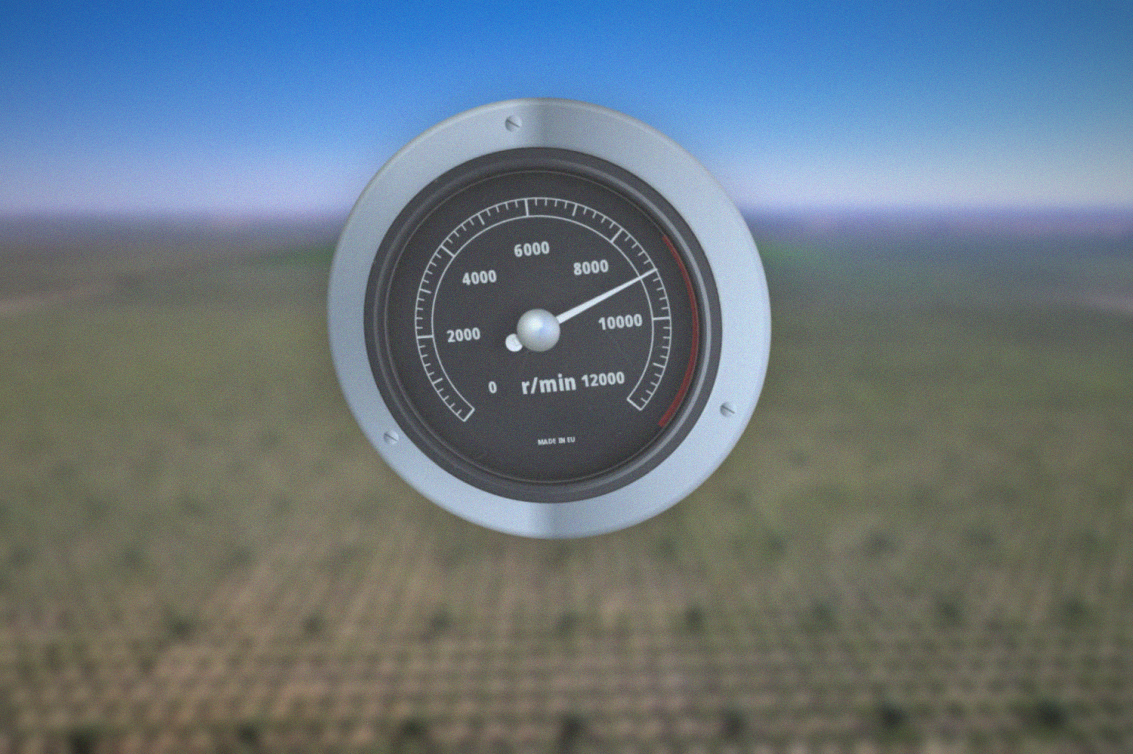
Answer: 9000 rpm
